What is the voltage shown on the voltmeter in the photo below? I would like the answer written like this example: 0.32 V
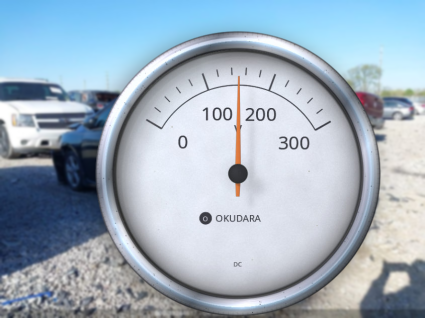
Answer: 150 V
